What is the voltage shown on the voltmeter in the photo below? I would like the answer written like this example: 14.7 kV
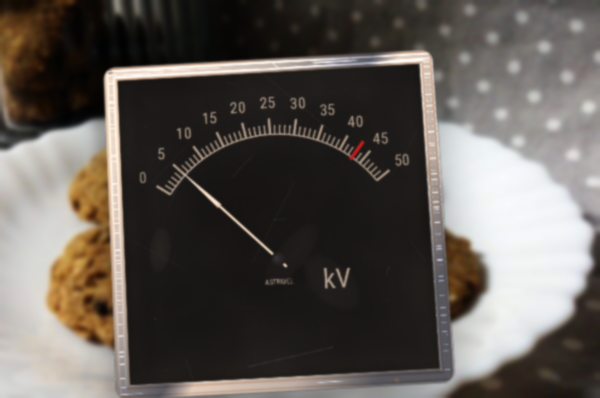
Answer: 5 kV
